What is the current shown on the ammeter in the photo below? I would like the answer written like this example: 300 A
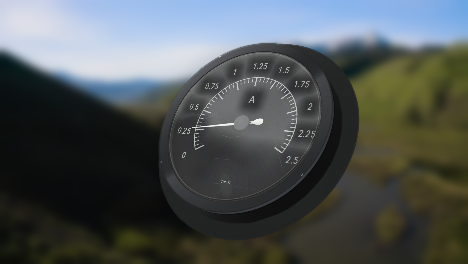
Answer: 0.25 A
